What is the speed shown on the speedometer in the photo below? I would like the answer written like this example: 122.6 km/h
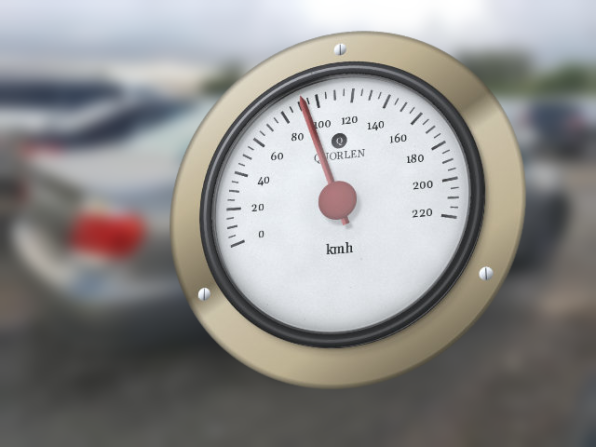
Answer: 92.5 km/h
